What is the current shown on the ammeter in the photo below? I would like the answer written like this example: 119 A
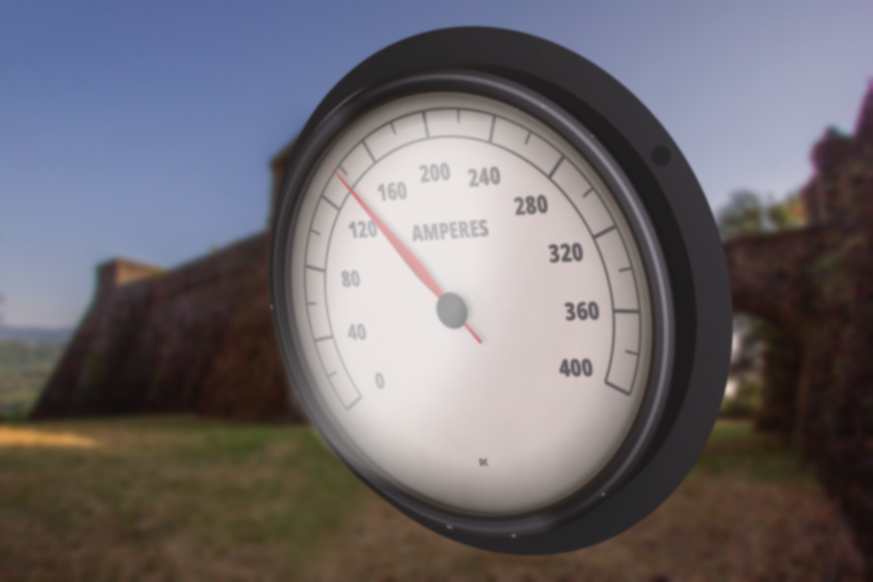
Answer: 140 A
